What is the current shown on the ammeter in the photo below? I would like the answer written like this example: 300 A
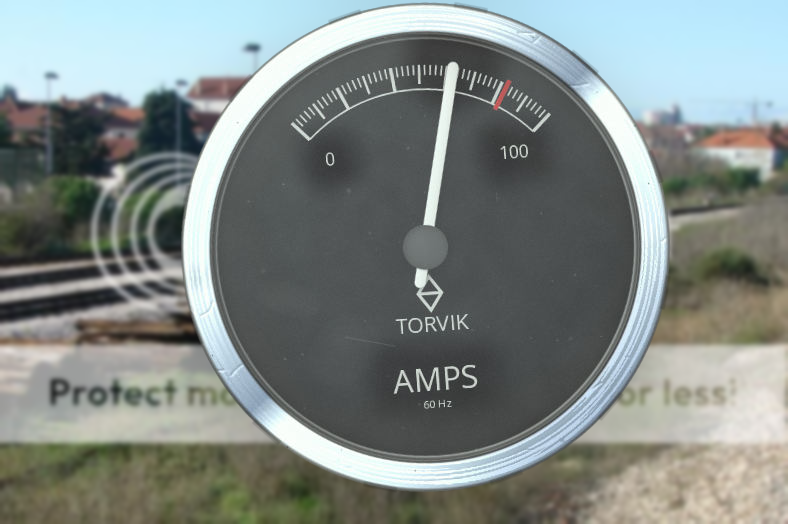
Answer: 62 A
